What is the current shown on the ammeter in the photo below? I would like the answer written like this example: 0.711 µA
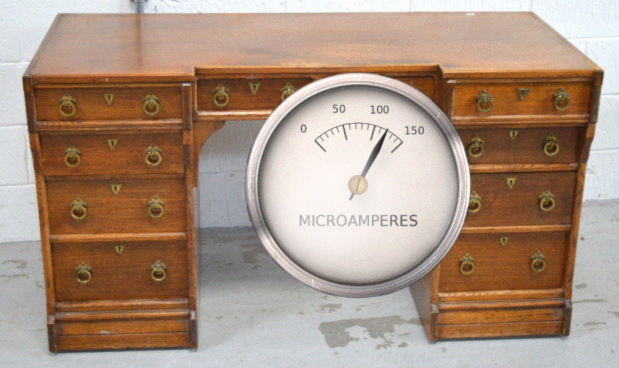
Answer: 120 µA
